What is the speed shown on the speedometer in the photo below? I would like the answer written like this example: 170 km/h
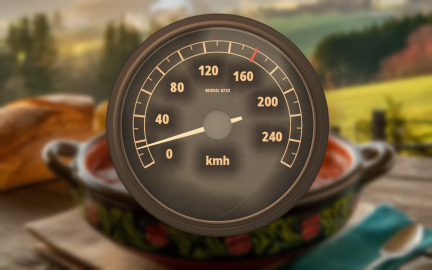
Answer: 15 km/h
